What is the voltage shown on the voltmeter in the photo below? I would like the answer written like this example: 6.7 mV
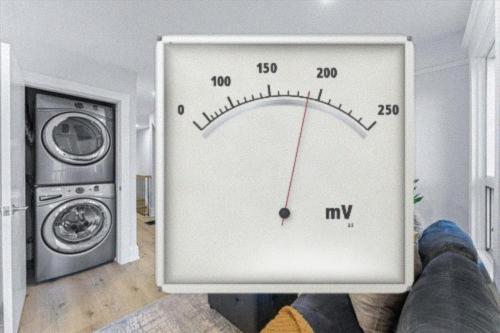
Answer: 190 mV
